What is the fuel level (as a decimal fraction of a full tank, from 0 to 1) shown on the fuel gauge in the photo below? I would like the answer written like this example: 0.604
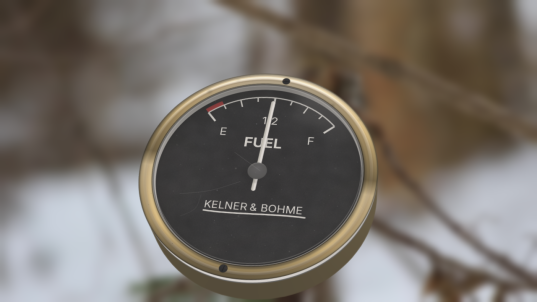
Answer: 0.5
